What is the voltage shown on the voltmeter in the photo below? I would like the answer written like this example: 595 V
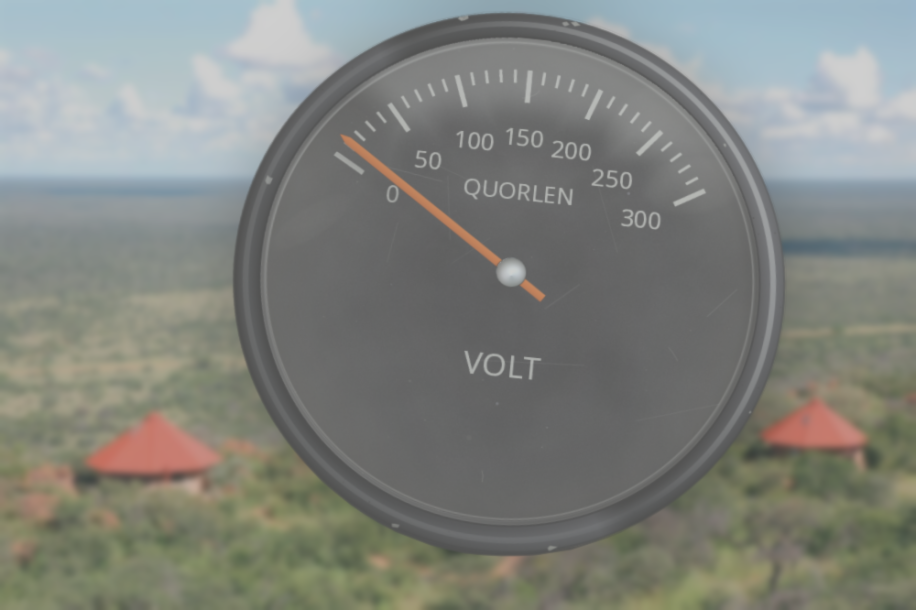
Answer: 10 V
